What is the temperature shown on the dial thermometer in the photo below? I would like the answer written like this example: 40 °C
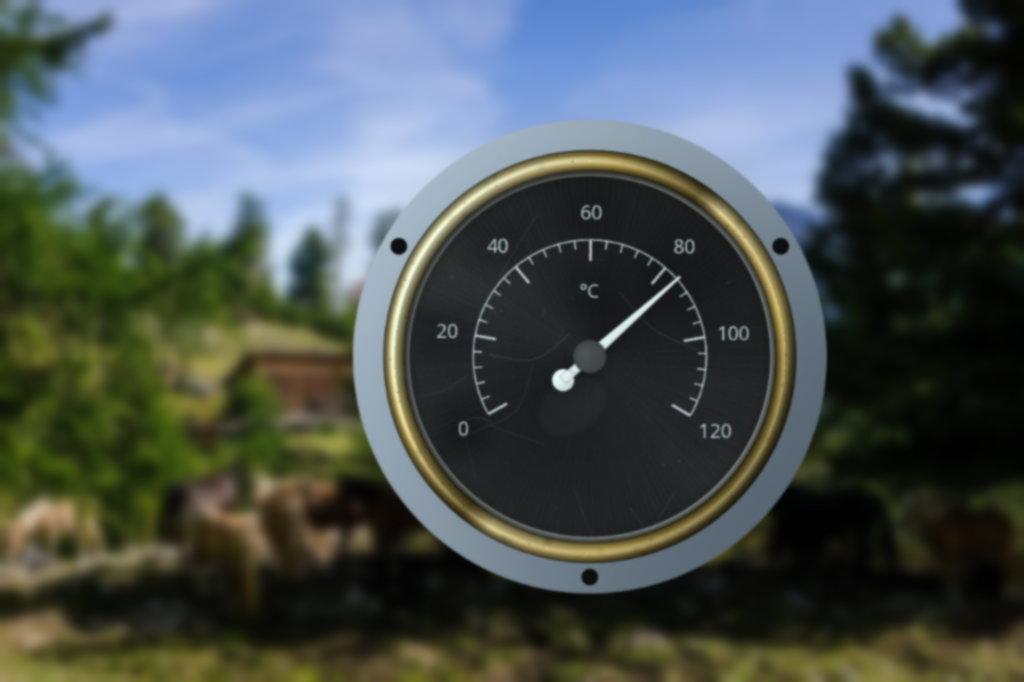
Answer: 84 °C
